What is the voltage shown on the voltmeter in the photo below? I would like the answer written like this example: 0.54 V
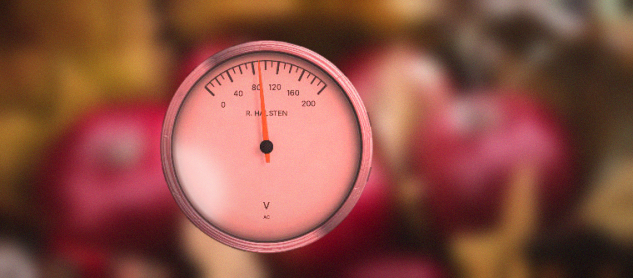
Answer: 90 V
